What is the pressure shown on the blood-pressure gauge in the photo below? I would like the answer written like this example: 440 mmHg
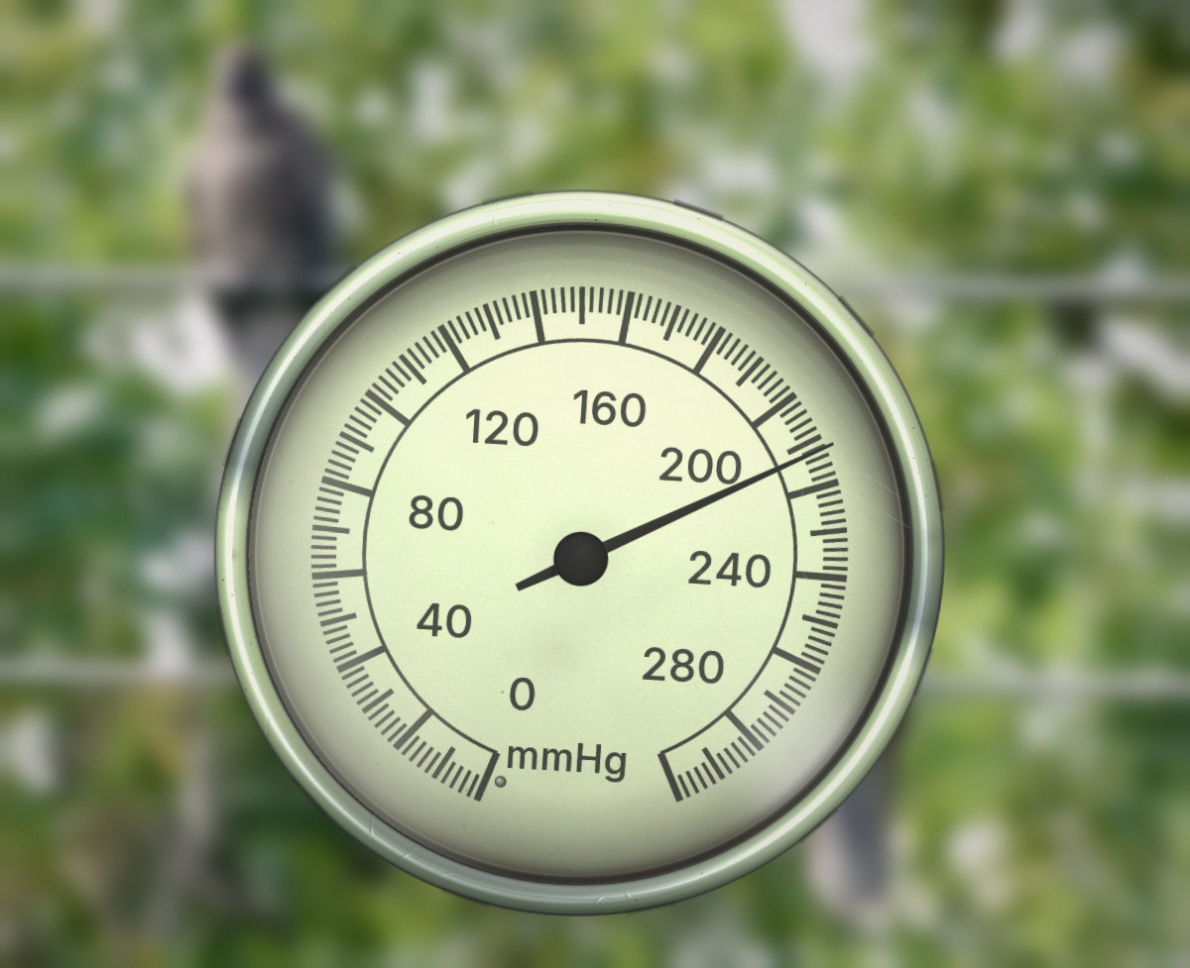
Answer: 212 mmHg
